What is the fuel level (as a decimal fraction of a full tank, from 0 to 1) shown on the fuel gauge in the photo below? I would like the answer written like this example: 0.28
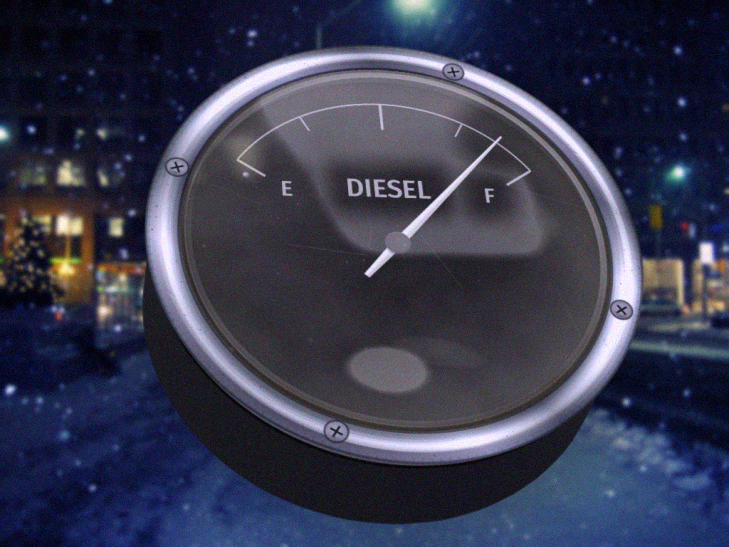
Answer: 0.875
